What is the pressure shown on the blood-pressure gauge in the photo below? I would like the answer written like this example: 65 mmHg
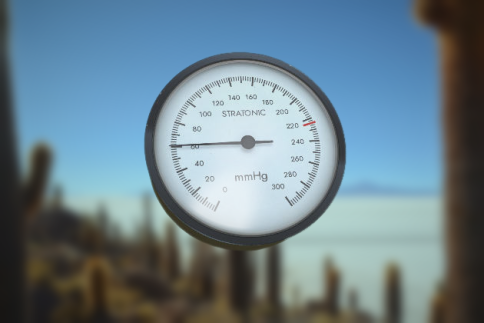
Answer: 60 mmHg
